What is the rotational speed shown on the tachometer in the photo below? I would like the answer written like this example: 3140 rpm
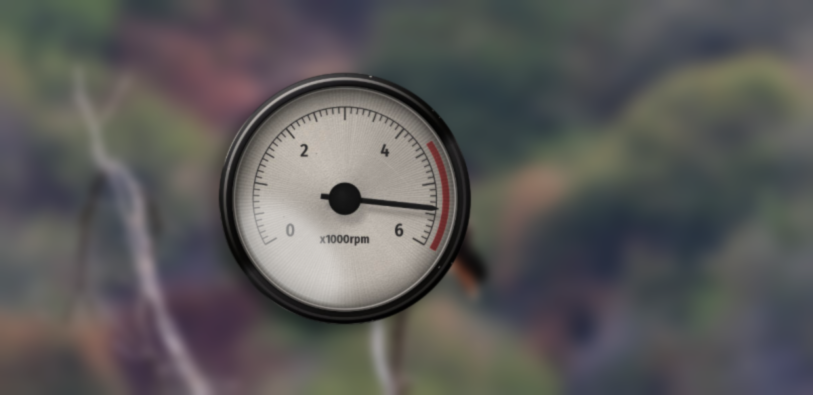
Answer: 5400 rpm
